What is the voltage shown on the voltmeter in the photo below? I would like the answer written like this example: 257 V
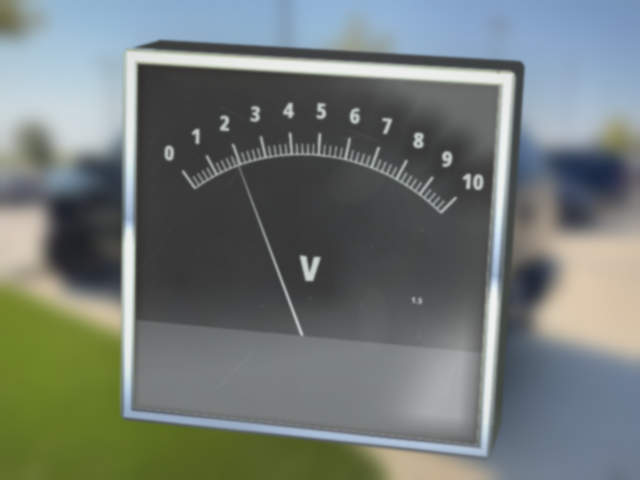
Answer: 2 V
